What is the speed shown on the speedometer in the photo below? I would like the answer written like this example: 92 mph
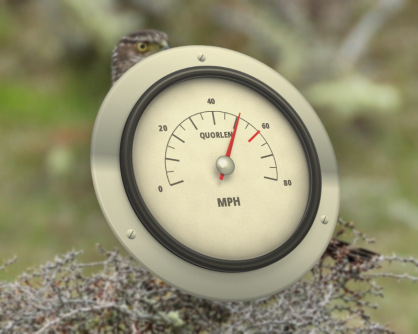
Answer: 50 mph
